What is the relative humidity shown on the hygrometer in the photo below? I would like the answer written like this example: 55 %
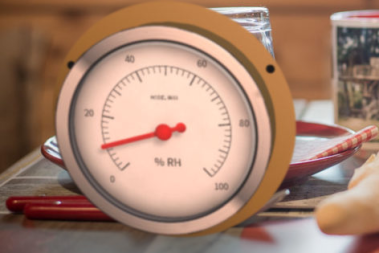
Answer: 10 %
